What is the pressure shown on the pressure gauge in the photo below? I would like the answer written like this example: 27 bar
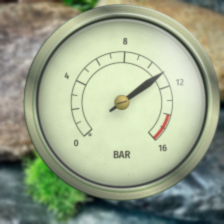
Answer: 11 bar
